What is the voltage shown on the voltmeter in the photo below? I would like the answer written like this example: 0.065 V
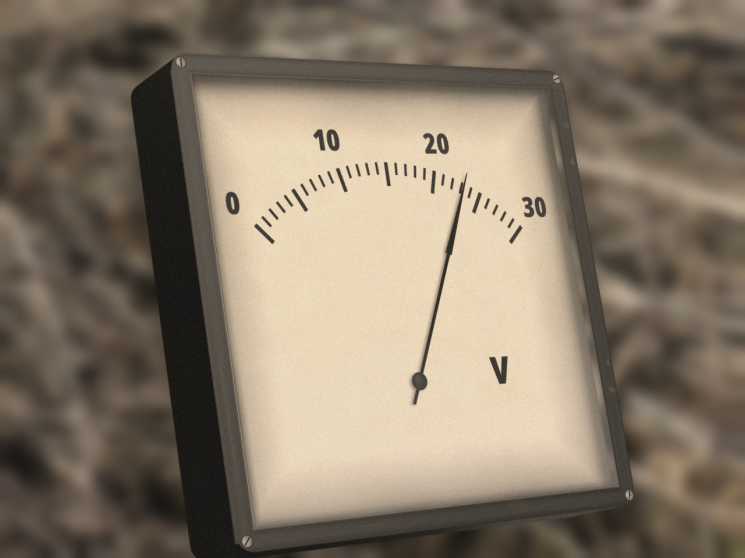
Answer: 23 V
